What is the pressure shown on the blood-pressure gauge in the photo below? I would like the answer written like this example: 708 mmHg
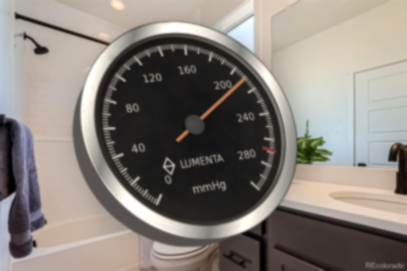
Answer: 210 mmHg
